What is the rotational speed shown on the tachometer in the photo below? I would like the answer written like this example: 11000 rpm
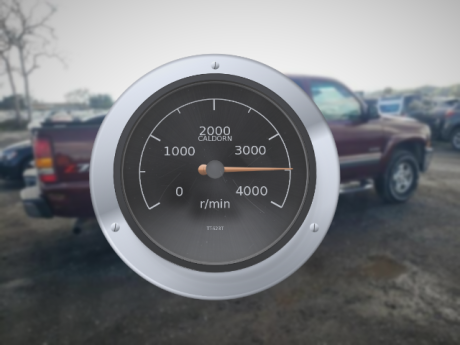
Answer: 3500 rpm
